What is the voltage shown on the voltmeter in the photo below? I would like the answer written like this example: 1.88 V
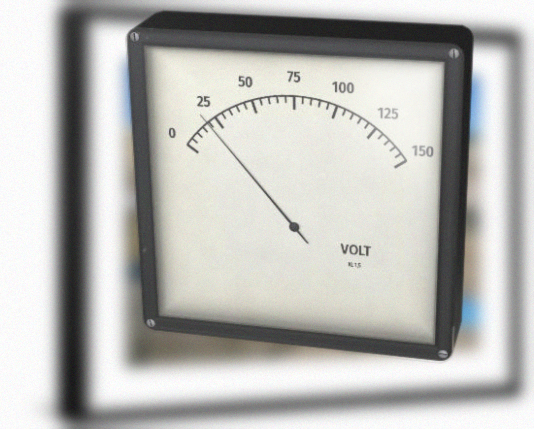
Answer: 20 V
